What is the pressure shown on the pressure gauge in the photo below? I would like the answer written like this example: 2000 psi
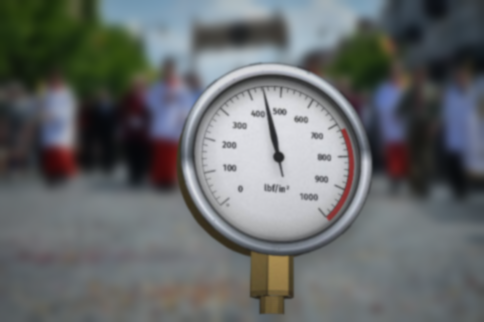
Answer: 440 psi
